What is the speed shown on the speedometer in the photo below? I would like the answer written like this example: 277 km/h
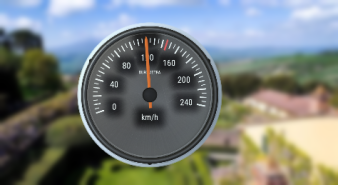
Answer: 120 km/h
